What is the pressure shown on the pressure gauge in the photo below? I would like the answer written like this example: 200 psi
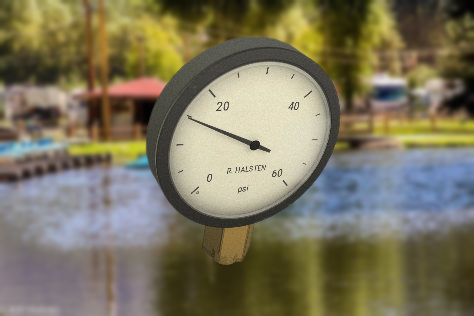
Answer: 15 psi
